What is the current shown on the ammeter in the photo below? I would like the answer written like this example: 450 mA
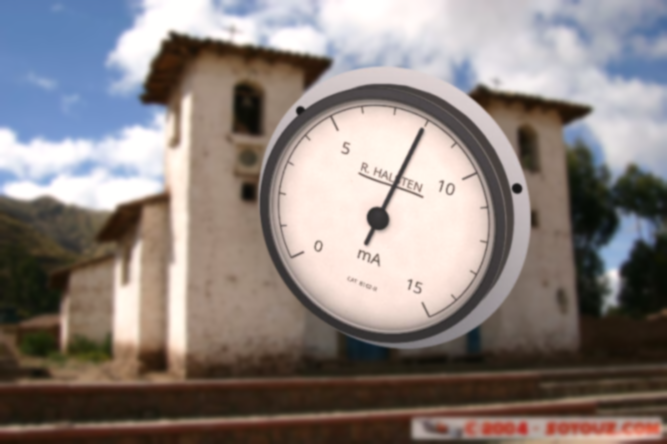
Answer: 8 mA
